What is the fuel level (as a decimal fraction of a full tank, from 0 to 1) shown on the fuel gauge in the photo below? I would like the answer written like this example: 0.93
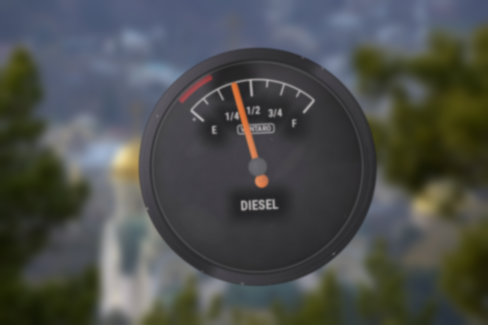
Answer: 0.375
